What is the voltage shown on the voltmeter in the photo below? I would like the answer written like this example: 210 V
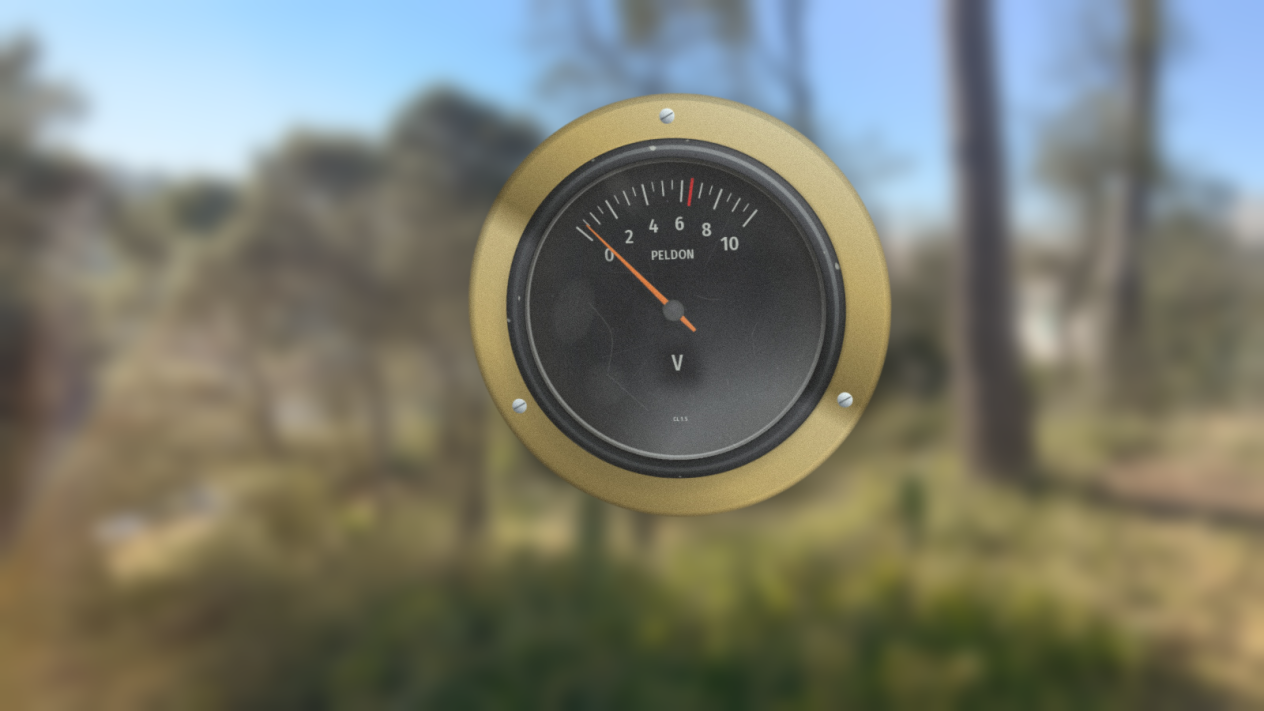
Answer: 0.5 V
